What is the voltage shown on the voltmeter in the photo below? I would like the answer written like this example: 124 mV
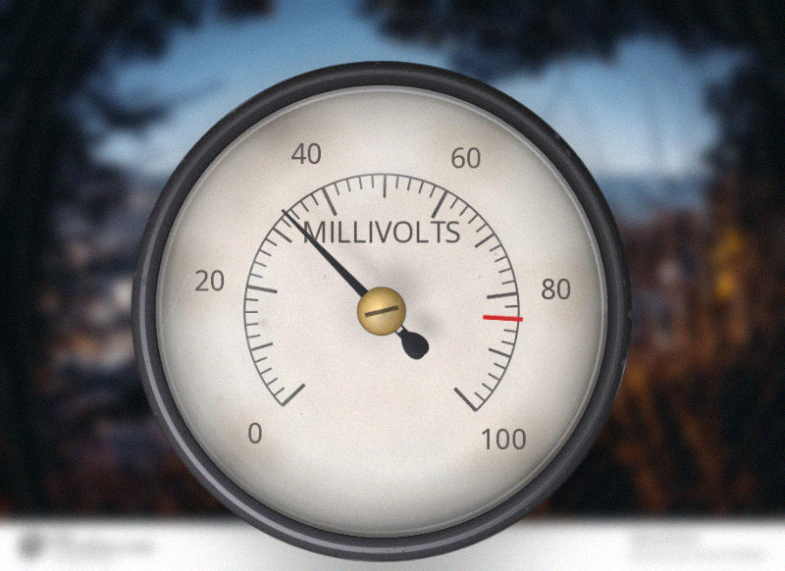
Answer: 33 mV
